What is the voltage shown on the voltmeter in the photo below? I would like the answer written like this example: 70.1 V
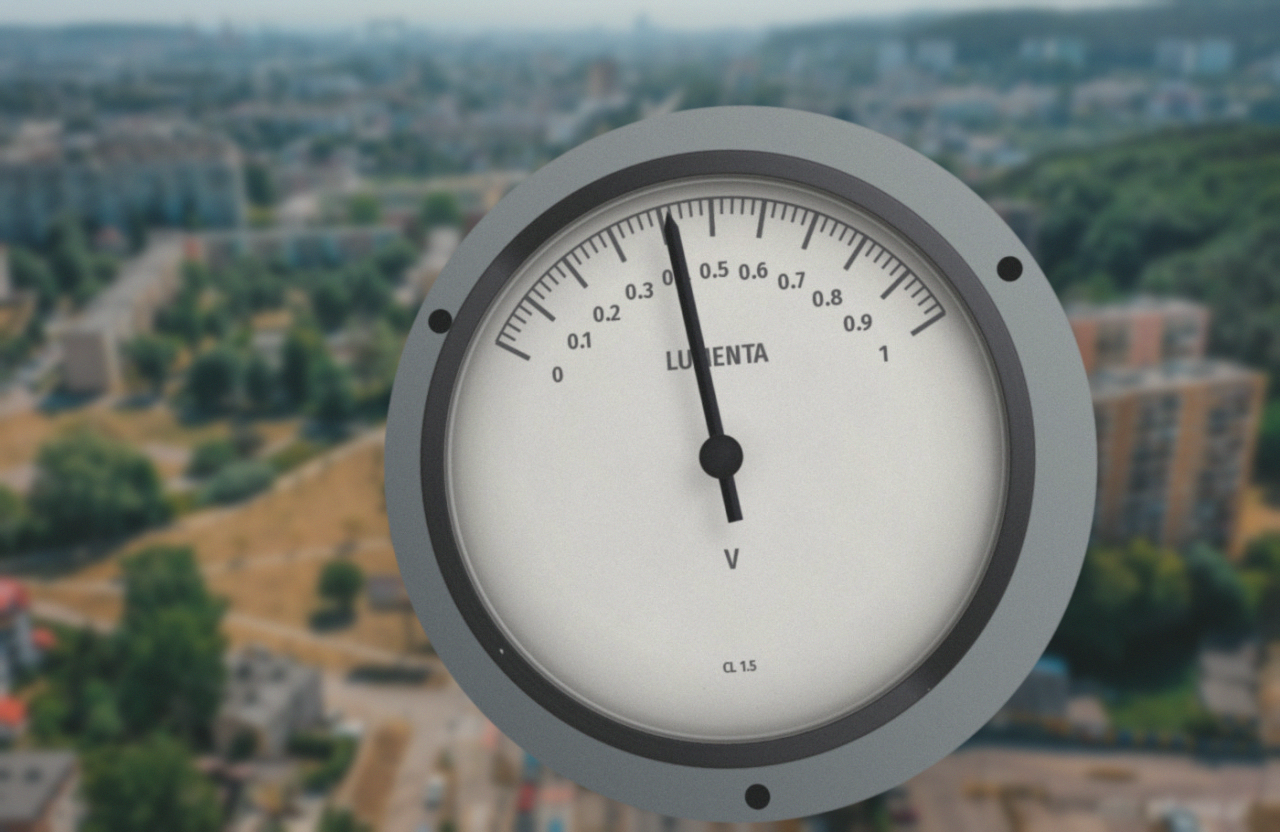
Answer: 0.42 V
